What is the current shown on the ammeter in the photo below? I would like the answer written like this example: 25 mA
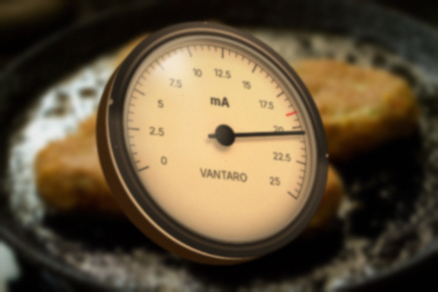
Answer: 20.5 mA
